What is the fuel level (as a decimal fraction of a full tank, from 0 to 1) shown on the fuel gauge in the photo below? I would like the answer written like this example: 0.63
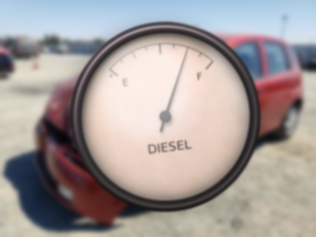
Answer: 0.75
